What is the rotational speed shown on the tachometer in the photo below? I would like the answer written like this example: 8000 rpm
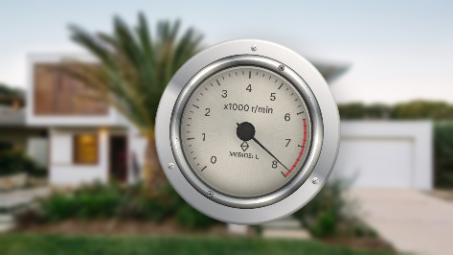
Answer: 7800 rpm
